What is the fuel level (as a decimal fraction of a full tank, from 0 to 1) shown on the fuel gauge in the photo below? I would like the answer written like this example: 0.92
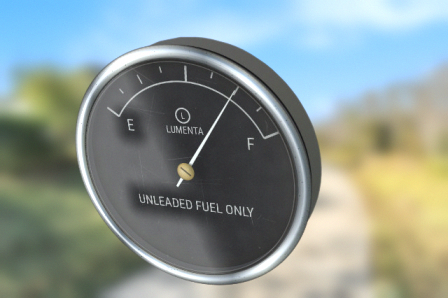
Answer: 0.75
